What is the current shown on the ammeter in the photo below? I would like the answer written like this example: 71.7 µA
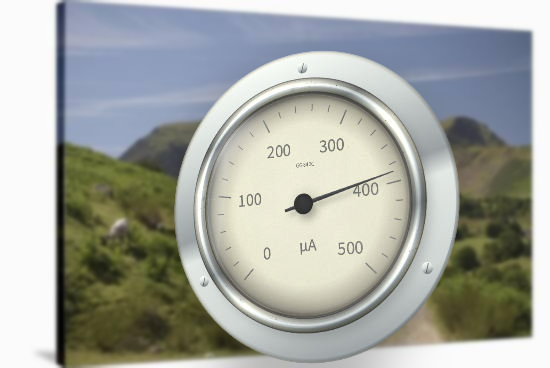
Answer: 390 µA
